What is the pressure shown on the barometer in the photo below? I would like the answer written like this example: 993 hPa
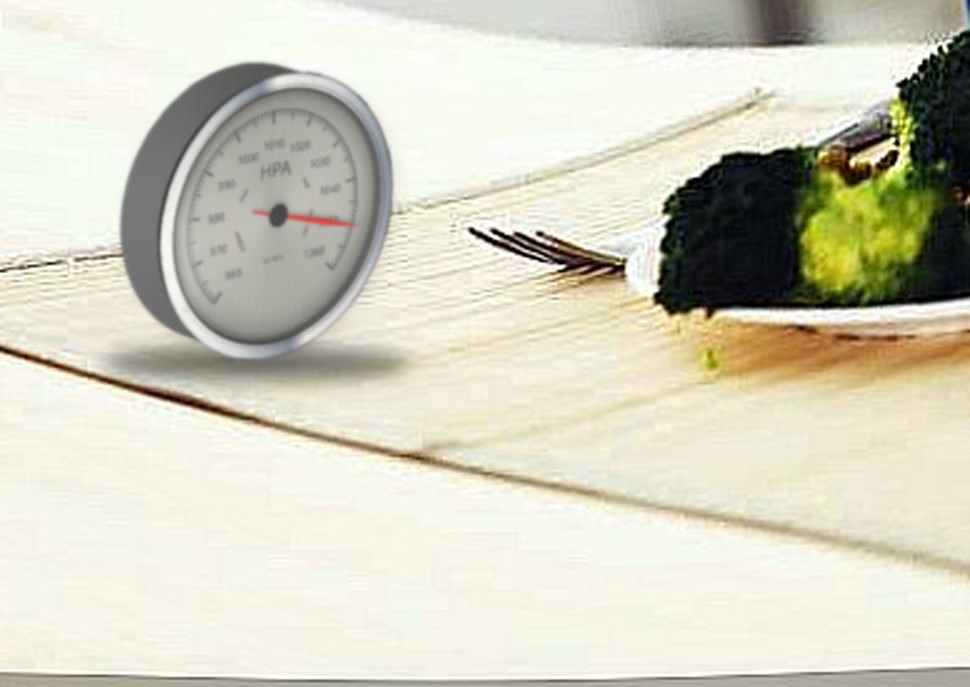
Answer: 1050 hPa
